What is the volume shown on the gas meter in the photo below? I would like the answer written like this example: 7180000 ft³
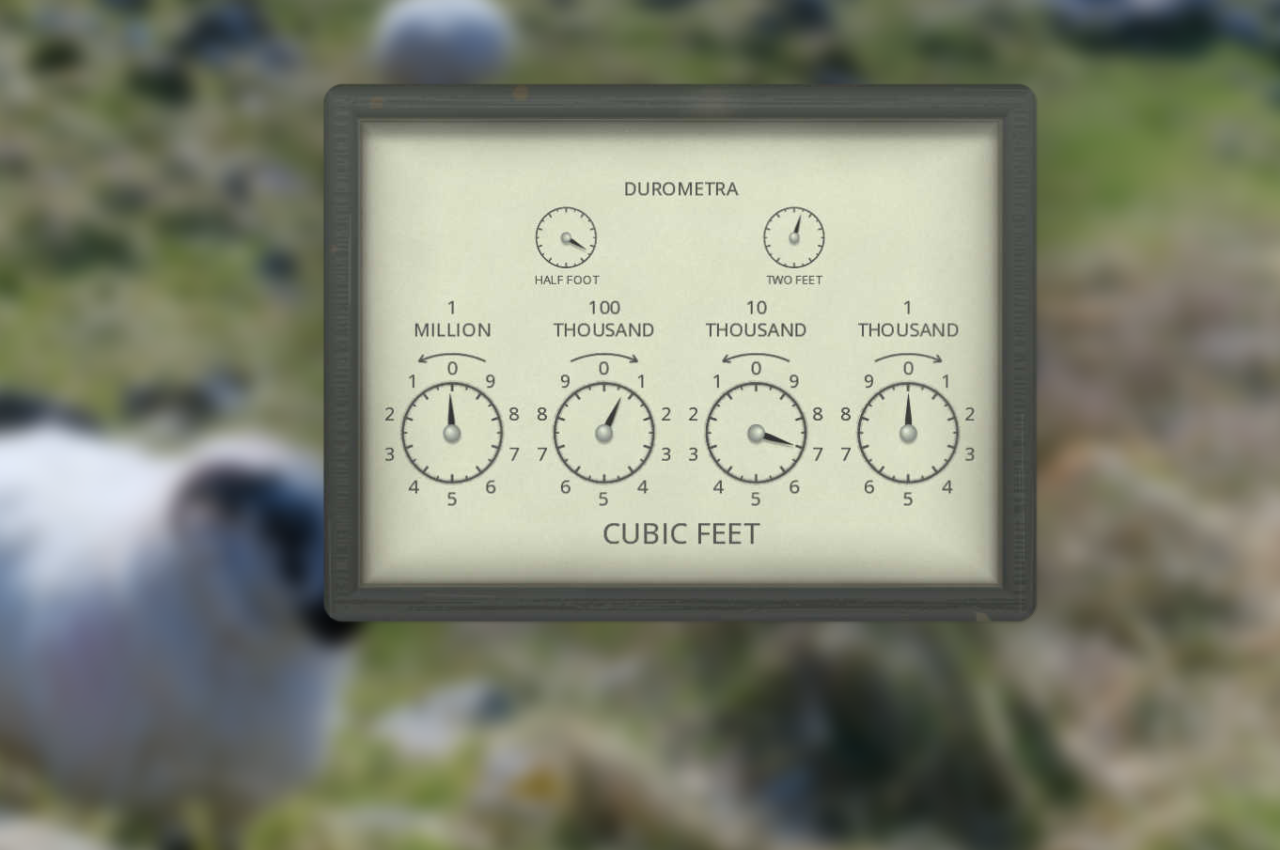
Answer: 7000 ft³
